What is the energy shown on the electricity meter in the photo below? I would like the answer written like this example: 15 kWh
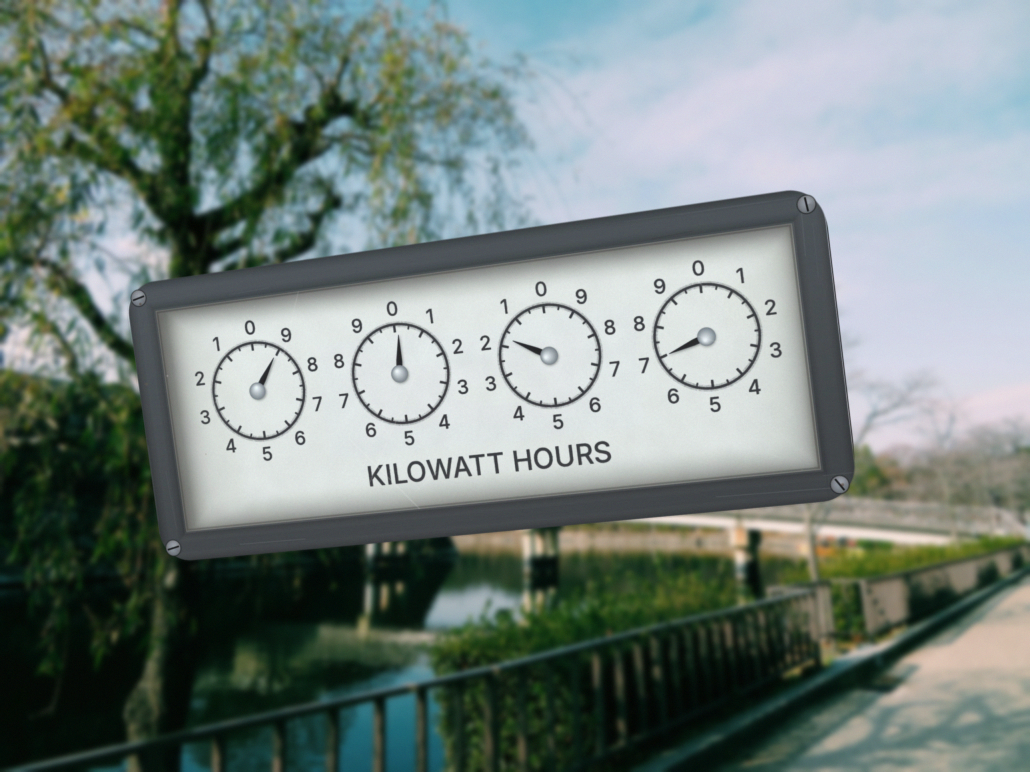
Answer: 9017 kWh
